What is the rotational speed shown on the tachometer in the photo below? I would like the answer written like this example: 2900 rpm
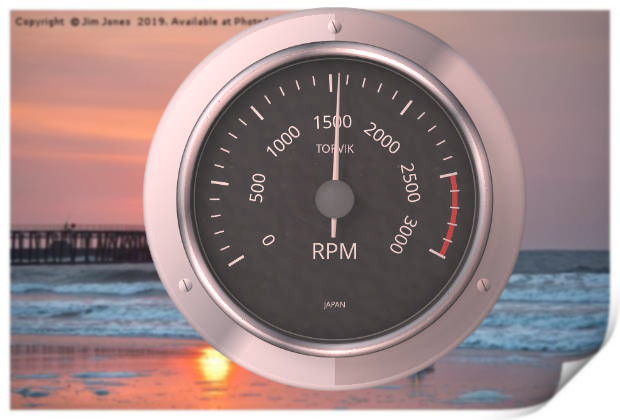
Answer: 1550 rpm
